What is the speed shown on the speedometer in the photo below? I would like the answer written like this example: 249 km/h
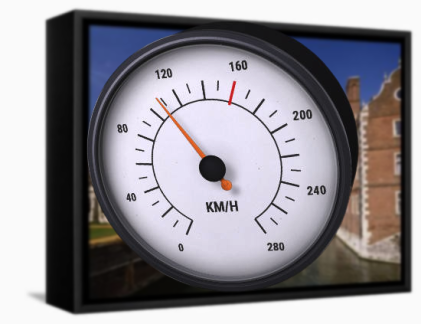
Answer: 110 km/h
